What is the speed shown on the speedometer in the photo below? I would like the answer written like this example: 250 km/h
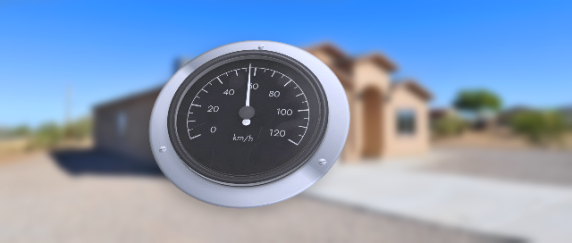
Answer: 57.5 km/h
